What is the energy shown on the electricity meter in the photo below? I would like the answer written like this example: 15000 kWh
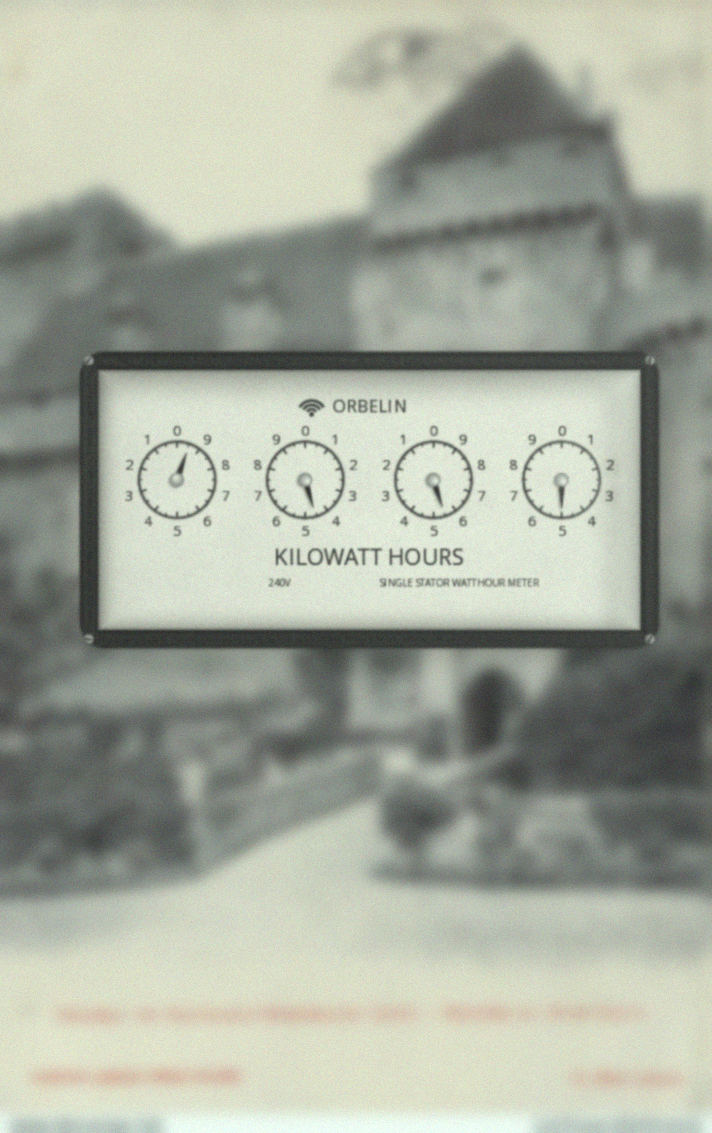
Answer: 9455 kWh
